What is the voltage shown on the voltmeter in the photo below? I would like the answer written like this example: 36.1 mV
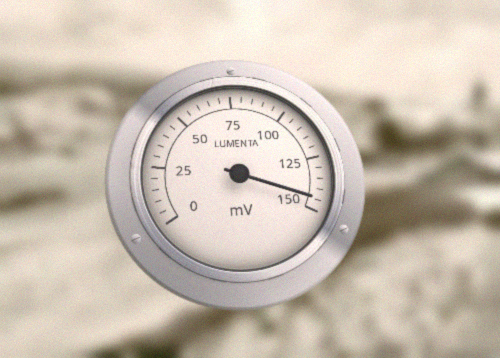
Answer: 145 mV
